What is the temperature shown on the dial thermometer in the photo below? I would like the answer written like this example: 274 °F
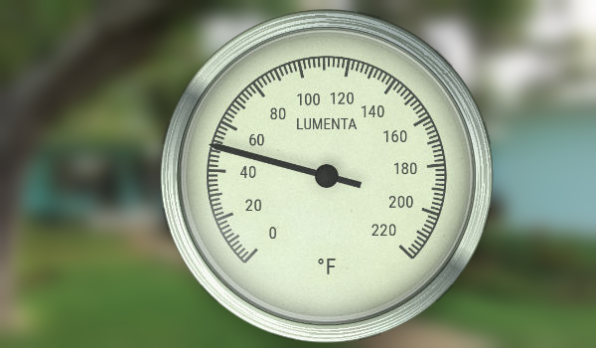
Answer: 50 °F
